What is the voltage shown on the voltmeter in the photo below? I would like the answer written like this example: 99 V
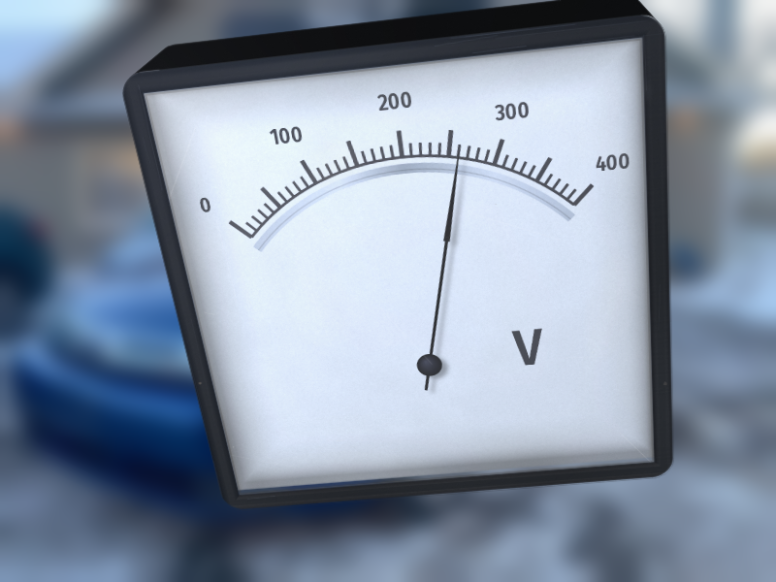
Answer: 260 V
